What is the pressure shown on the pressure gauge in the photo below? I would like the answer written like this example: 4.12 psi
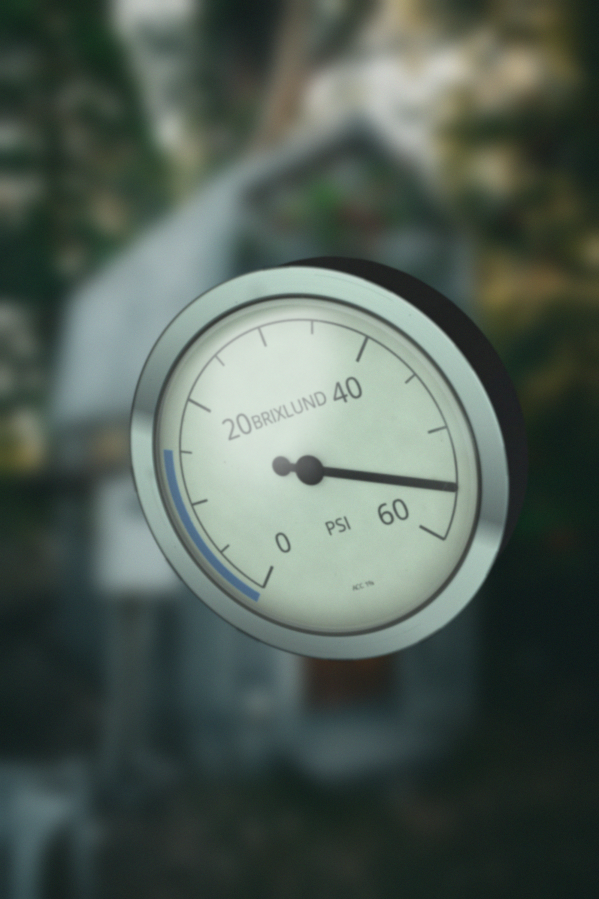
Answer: 55 psi
